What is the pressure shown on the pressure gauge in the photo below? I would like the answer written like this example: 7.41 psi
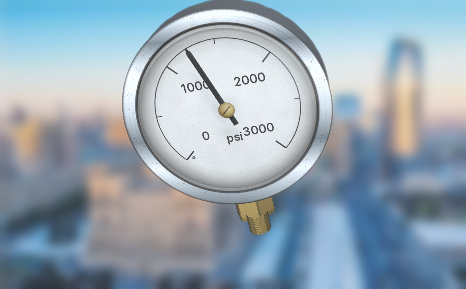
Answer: 1250 psi
